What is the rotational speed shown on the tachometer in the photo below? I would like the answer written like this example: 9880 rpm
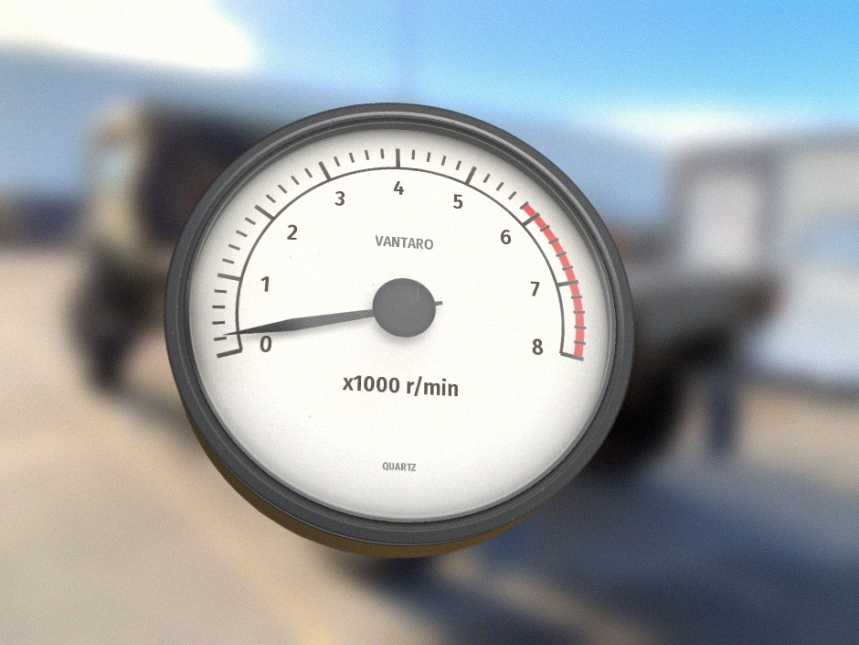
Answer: 200 rpm
